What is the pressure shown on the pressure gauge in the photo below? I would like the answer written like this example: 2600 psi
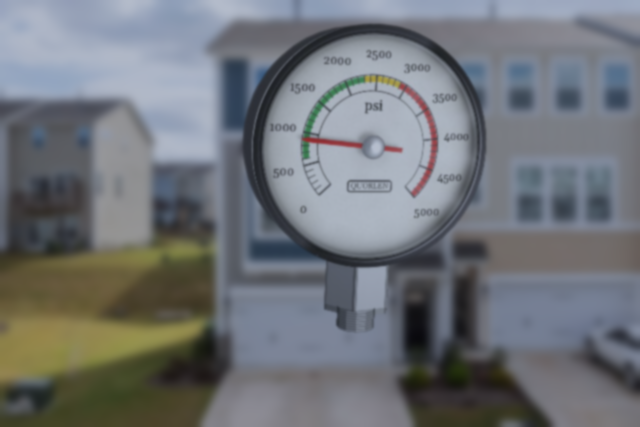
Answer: 900 psi
